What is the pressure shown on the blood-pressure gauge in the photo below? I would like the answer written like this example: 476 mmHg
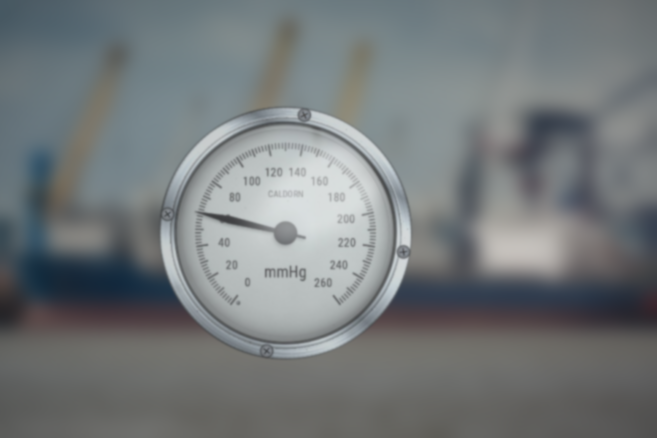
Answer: 60 mmHg
